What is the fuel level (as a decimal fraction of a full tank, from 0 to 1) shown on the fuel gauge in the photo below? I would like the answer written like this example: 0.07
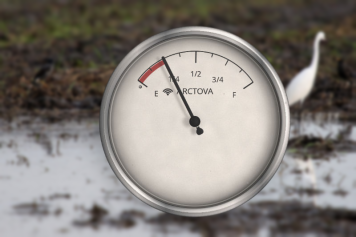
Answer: 0.25
